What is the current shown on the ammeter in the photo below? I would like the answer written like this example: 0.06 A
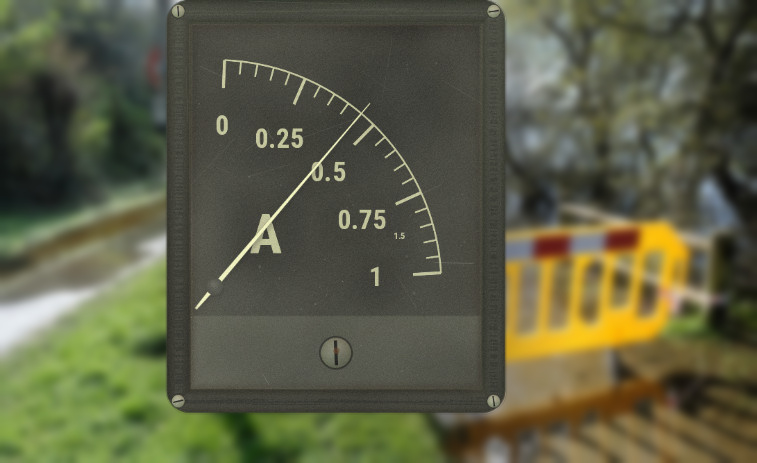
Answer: 0.45 A
